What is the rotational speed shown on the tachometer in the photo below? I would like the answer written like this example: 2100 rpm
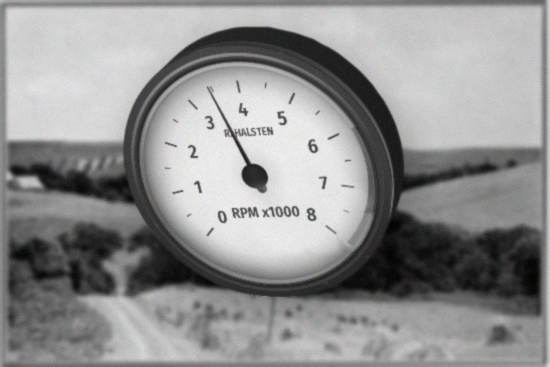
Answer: 3500 rpm
